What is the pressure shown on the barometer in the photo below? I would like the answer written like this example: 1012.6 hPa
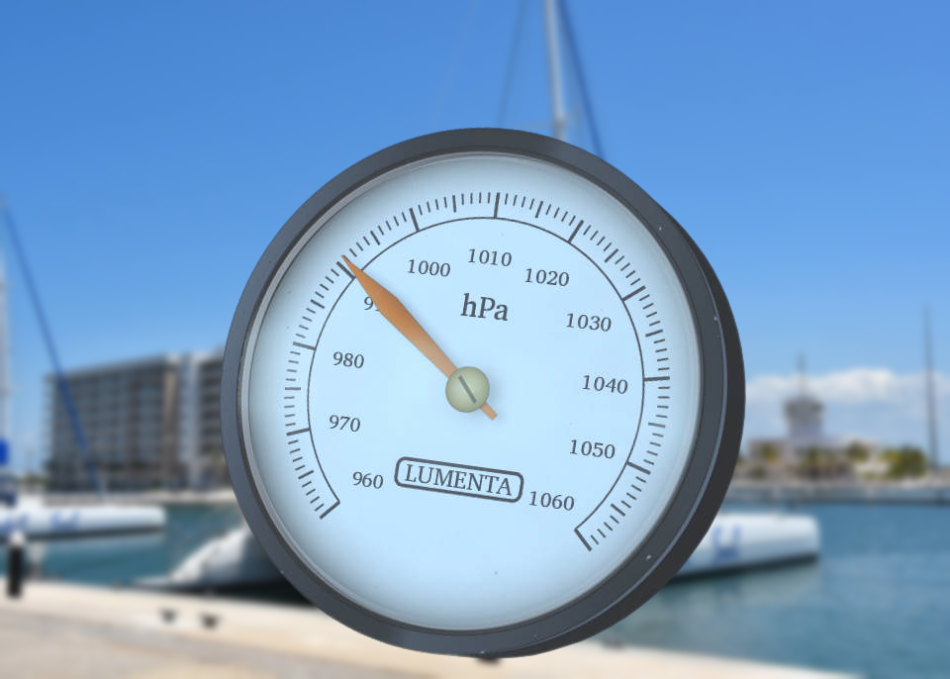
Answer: 991 hPa
